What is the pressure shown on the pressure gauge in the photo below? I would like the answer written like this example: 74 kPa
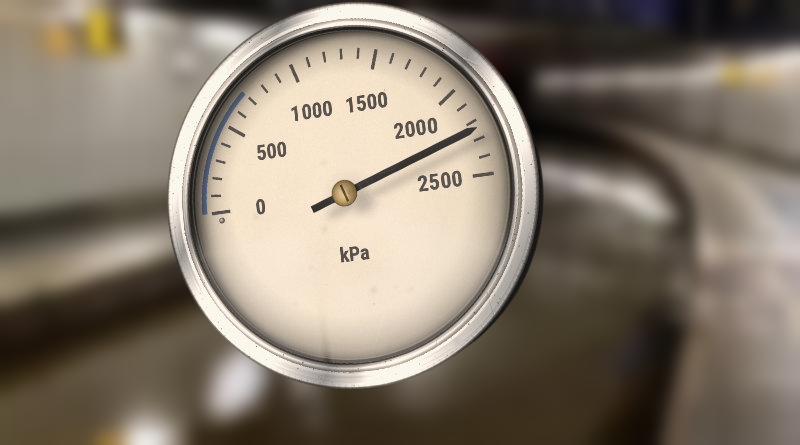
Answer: 2250 kPa
